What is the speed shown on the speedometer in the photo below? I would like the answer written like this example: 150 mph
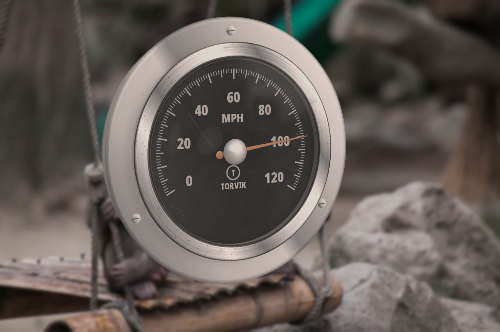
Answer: 100 mph
